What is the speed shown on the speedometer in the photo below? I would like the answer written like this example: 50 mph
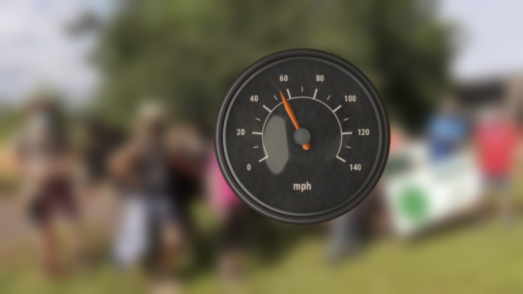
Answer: 55 mph
